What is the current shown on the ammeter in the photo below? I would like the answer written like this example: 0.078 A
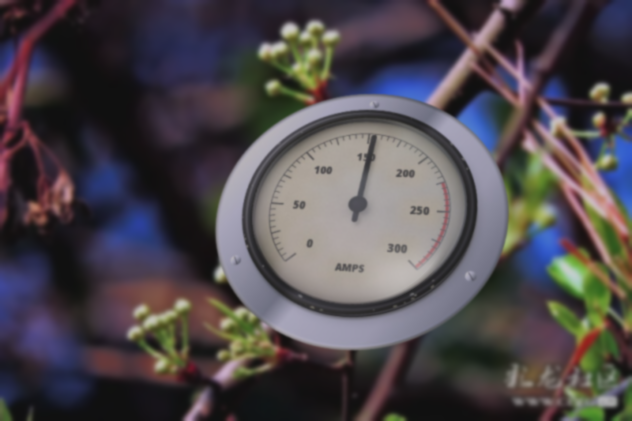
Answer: 155 A
